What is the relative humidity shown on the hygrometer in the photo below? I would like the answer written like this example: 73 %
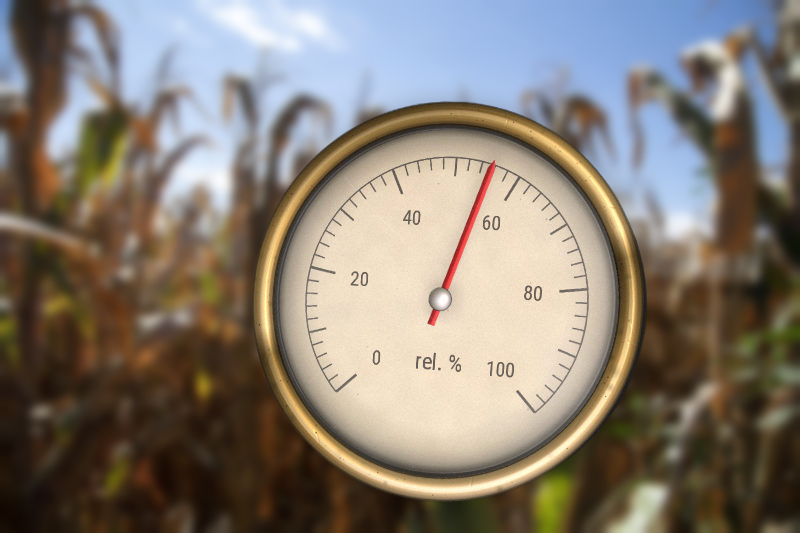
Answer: 56 %
